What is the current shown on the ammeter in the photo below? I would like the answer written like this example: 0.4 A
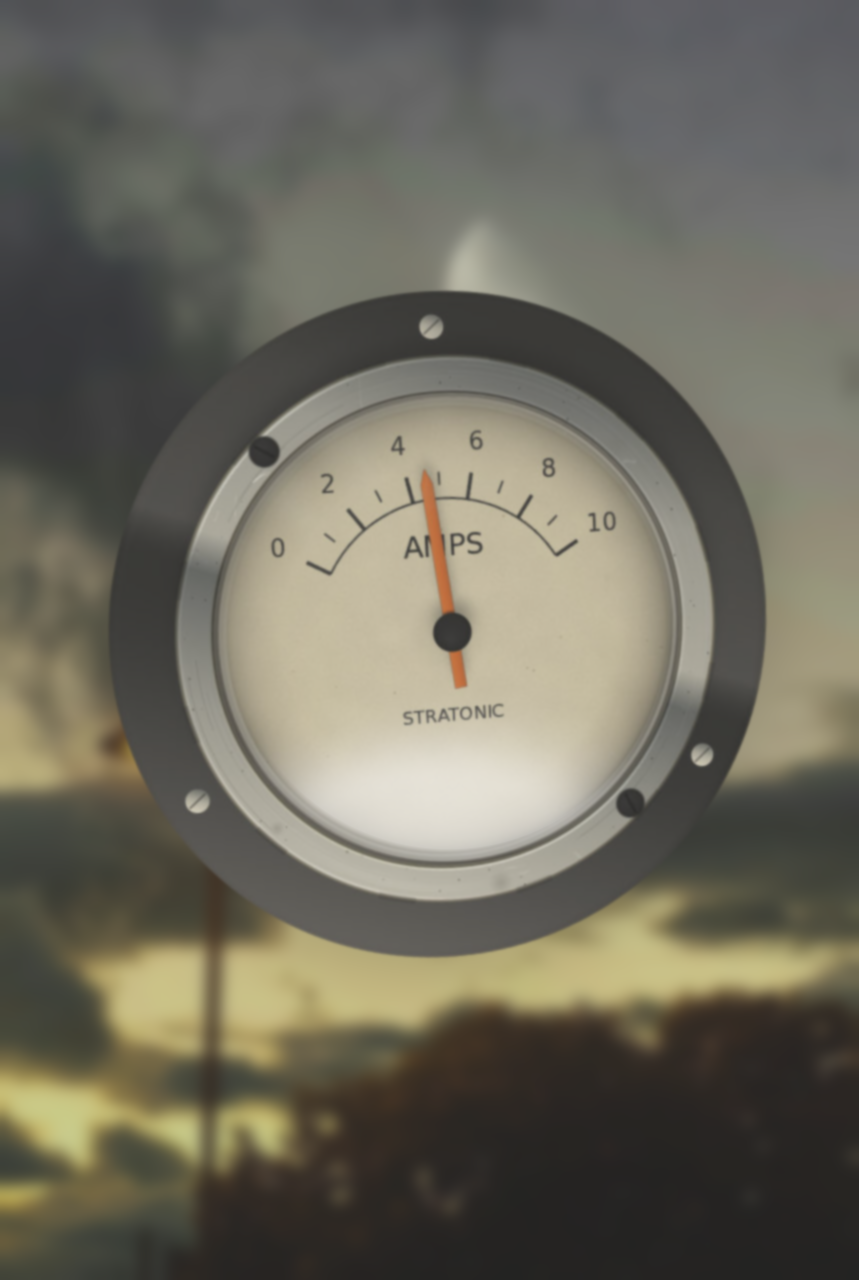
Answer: 4.5 A
